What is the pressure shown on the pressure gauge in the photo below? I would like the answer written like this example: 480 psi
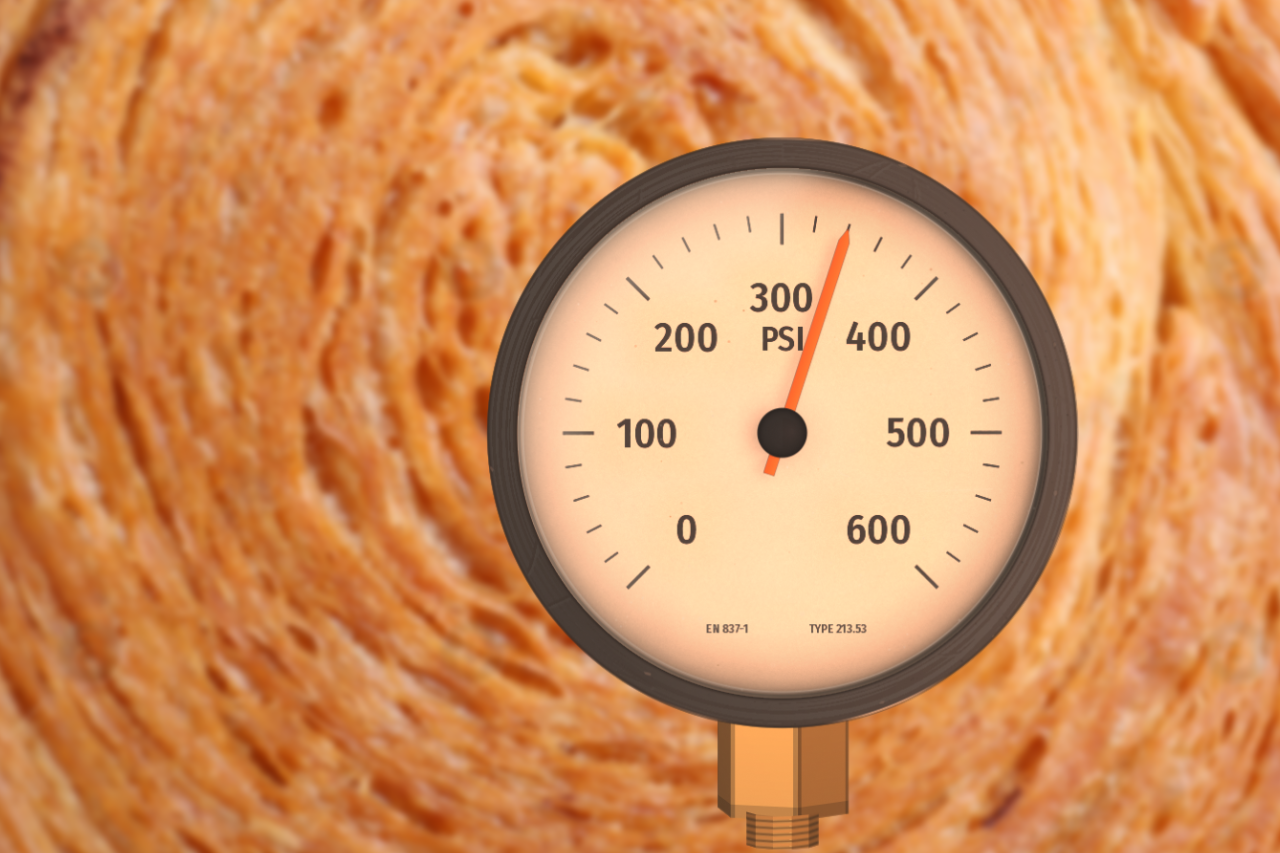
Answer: 340 psi
